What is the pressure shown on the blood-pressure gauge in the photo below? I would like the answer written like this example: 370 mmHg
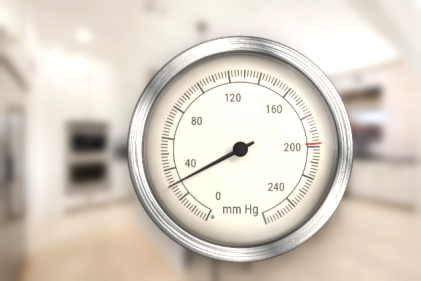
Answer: 30 mmHg
